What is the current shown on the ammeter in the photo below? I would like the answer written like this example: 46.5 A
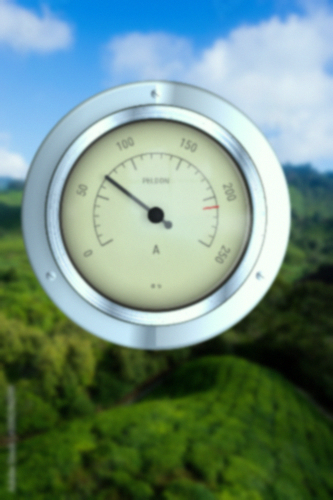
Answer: 70 A
